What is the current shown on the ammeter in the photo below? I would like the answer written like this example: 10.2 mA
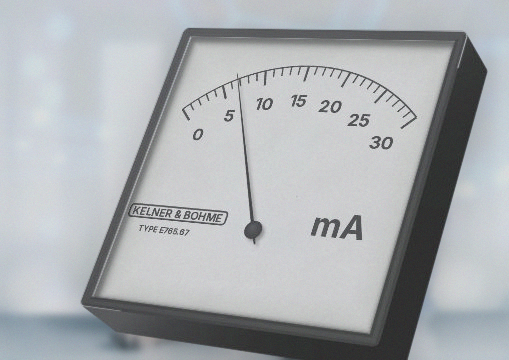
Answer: 7 mA
